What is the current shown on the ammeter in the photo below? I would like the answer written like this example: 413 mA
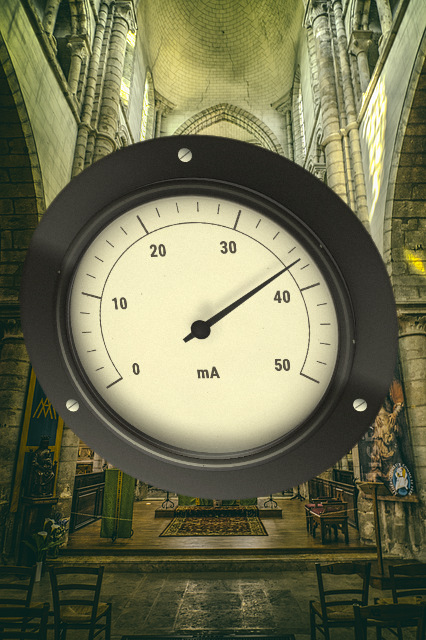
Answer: 37 mA
